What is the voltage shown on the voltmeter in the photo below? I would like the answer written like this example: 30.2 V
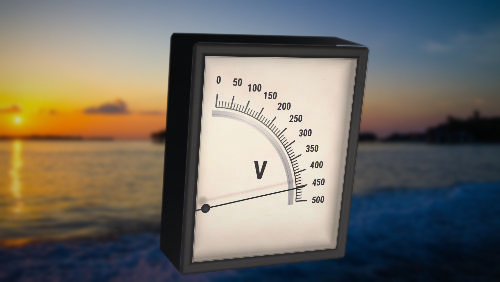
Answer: 450 V
